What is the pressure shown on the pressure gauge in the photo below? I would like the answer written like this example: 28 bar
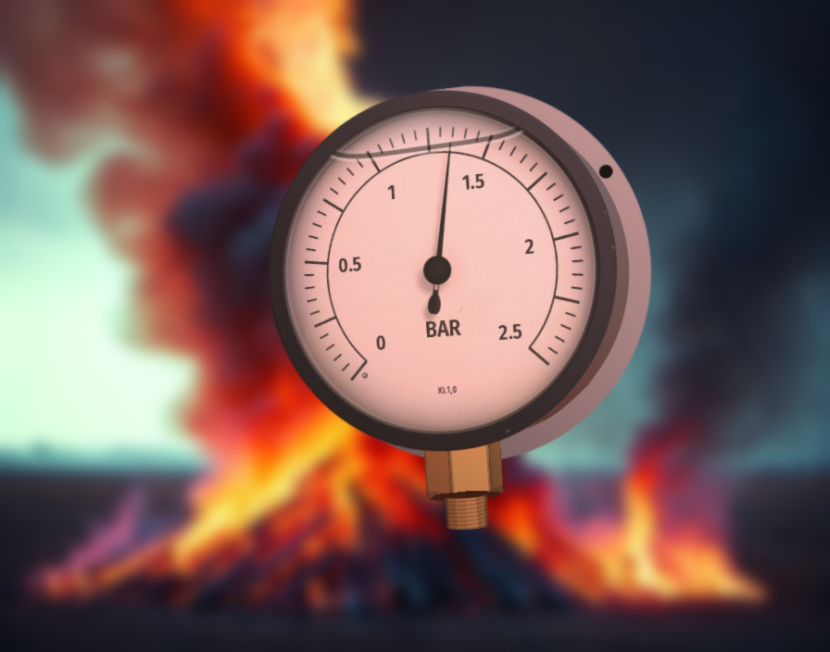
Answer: 1.35 bar
